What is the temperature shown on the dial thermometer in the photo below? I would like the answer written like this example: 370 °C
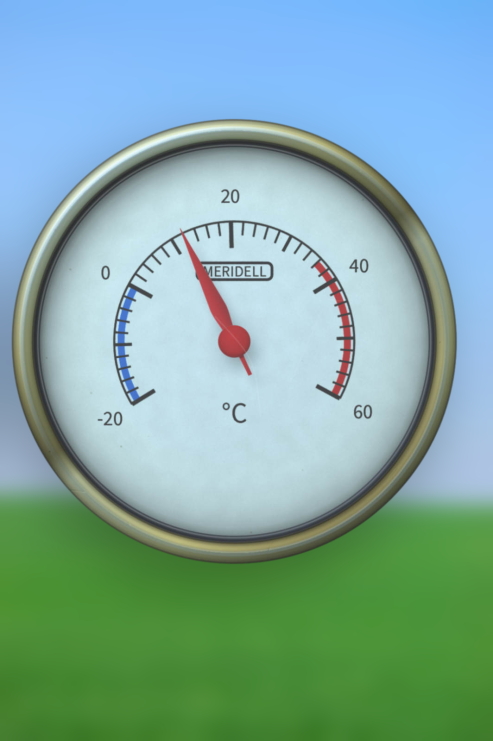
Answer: 12 °C
